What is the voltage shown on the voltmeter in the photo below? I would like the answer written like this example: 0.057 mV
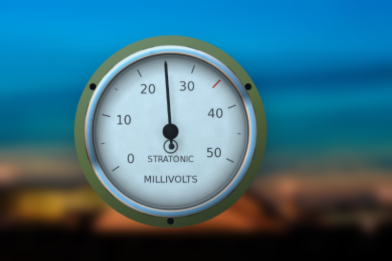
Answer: 25 mV
